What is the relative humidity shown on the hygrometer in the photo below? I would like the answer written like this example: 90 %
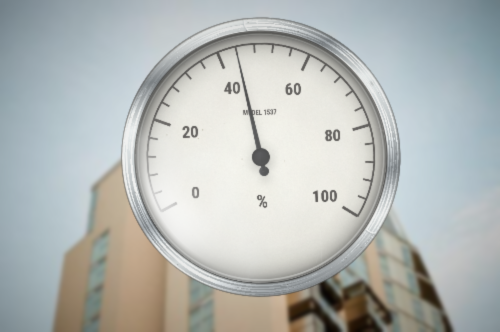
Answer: 44 %
